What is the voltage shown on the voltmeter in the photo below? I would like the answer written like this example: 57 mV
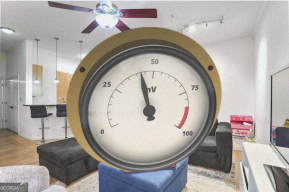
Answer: 42.5 mV
